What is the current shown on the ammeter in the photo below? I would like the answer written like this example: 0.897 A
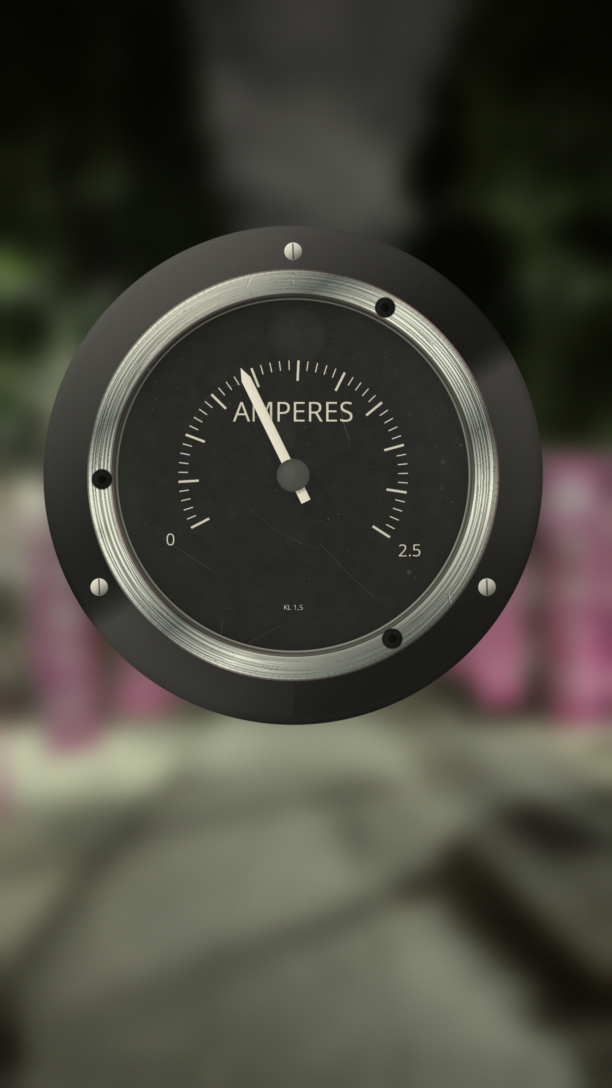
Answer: 0.95 A
